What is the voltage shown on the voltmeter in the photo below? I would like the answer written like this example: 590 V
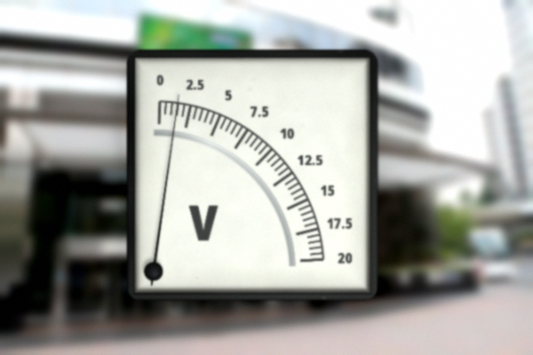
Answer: 1.5 V
